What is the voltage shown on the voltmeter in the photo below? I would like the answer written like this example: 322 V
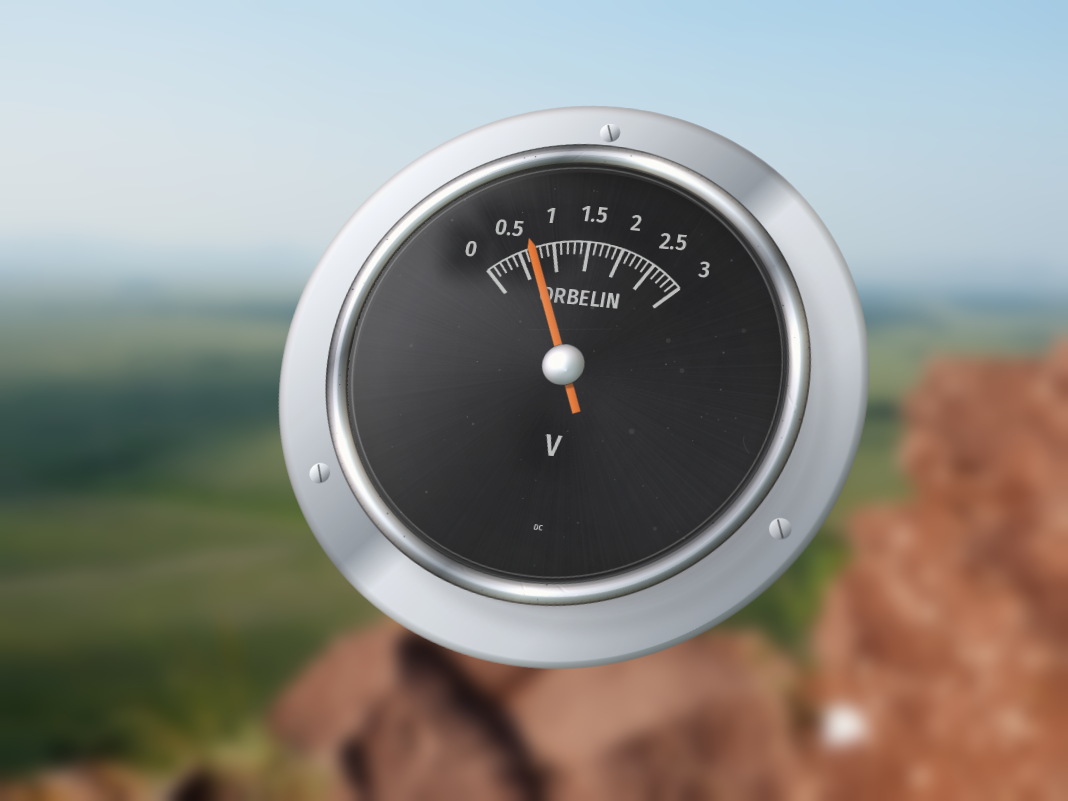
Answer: 0.7 V
